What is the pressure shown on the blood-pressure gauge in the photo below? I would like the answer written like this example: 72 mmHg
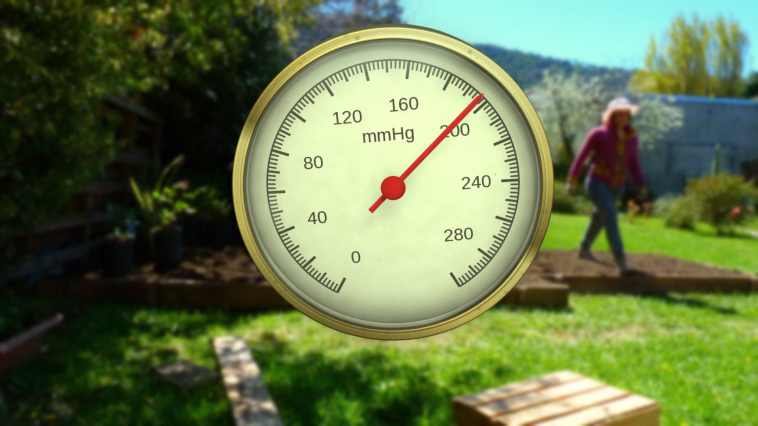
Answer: 196 mmHg
